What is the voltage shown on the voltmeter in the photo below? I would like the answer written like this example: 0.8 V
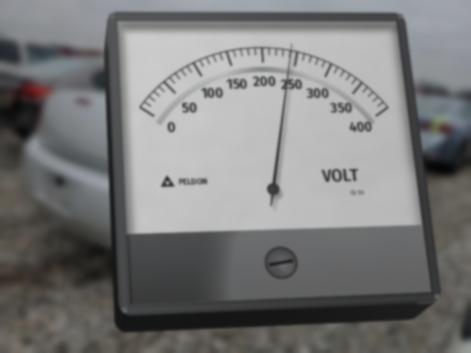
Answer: 240 V
